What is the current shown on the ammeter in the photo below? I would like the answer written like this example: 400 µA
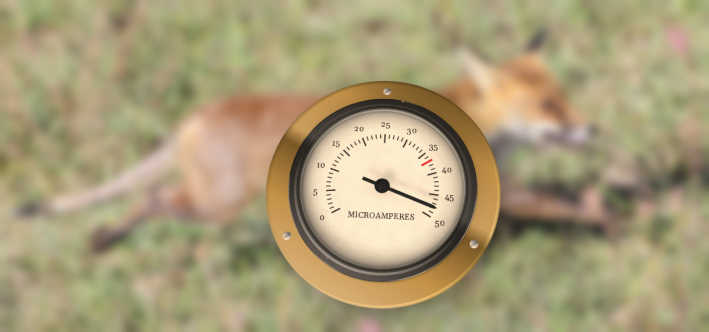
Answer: 48 µA
